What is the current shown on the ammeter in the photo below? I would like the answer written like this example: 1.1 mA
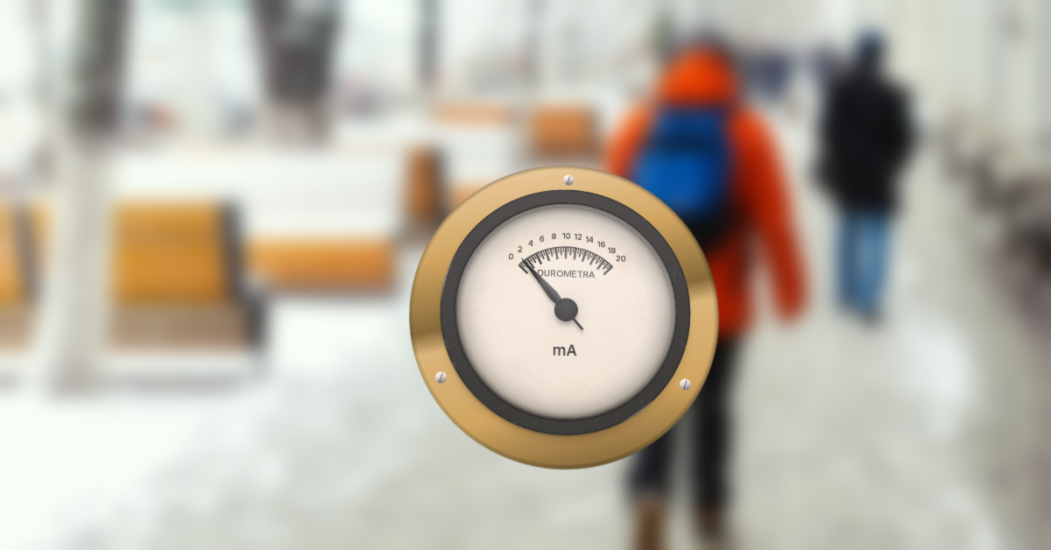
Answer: 1 mA
